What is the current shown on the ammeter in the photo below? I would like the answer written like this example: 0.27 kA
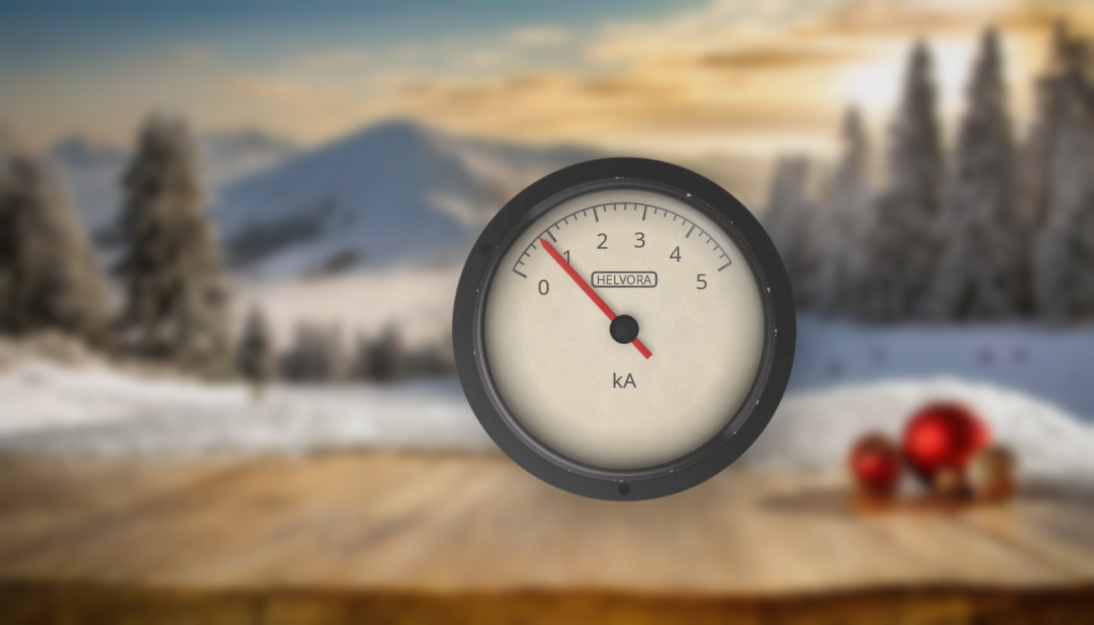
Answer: 0.8 kA
